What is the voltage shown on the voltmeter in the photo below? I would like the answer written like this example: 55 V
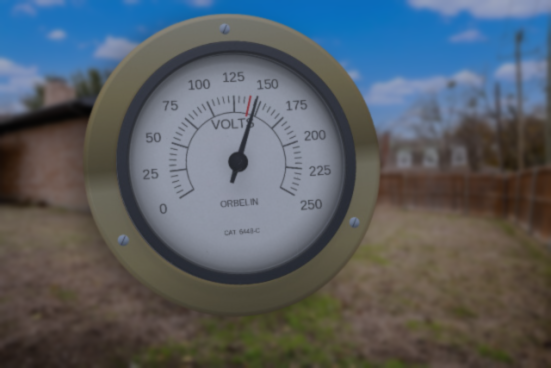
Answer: 145 V
